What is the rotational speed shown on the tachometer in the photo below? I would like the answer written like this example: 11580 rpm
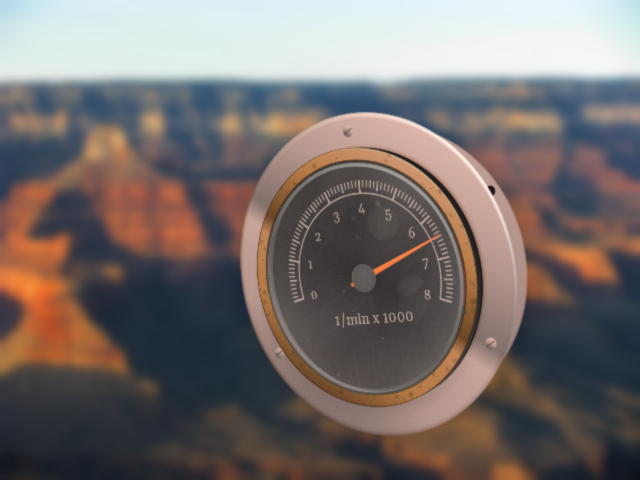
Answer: 6500 rpm
